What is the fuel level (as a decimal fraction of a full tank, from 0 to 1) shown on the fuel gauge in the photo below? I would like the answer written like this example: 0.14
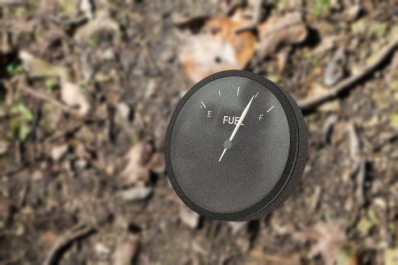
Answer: 0.75
